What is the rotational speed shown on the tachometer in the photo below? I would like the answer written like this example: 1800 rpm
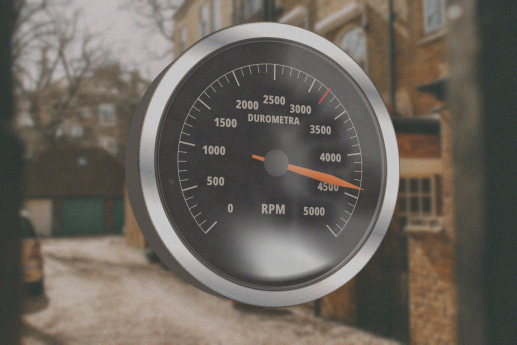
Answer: 4400 rpm
